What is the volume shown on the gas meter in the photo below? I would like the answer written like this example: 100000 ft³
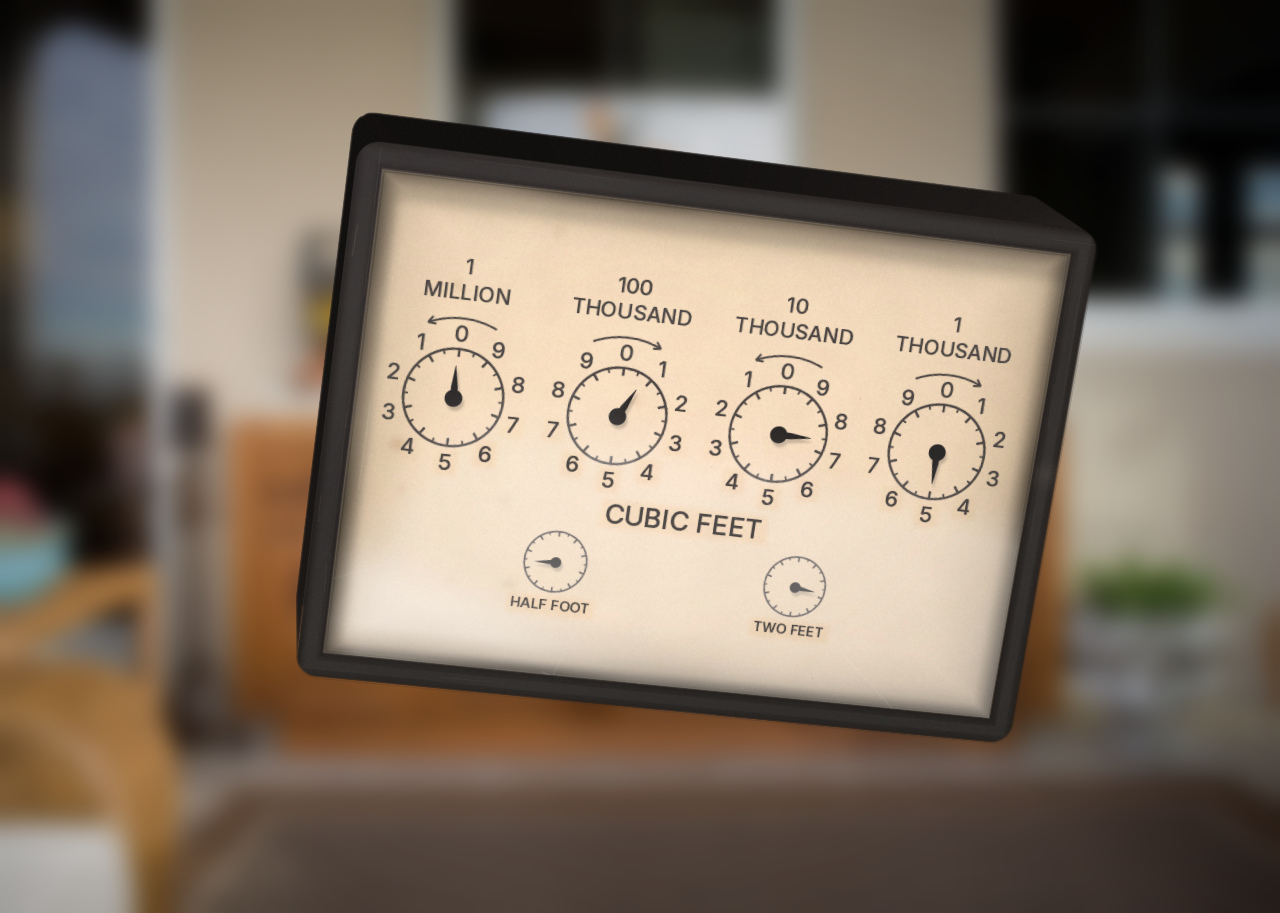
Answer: 7500 ft³
